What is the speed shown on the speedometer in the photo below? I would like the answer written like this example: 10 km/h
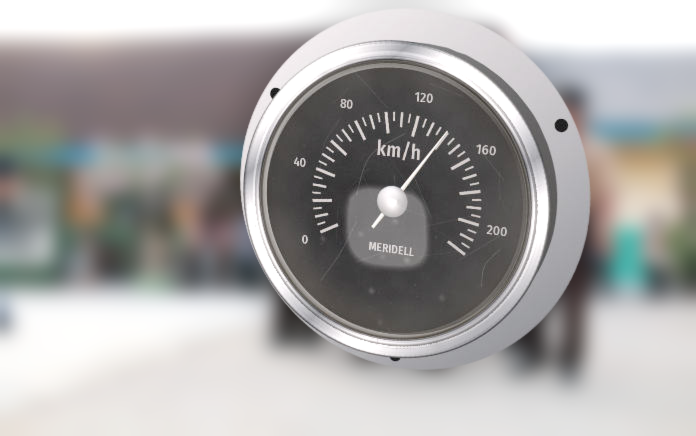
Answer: 140 km/h
